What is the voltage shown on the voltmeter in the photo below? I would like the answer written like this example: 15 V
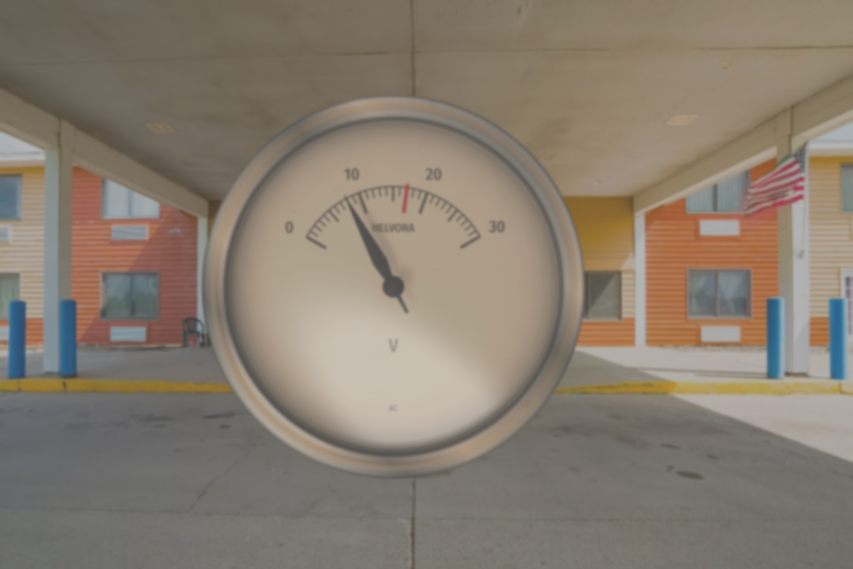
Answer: 8 V
